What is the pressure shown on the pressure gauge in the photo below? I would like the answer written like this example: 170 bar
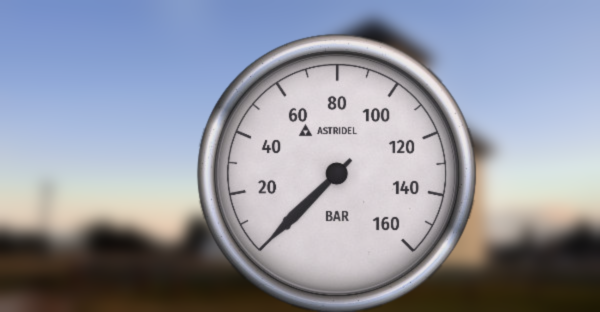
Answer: 0 bar
